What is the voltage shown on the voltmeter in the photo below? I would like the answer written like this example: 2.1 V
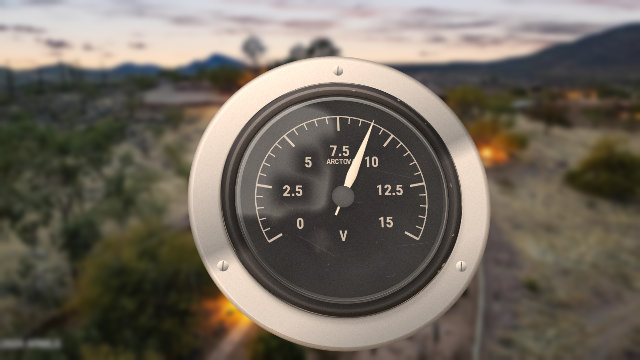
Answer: 9 V
